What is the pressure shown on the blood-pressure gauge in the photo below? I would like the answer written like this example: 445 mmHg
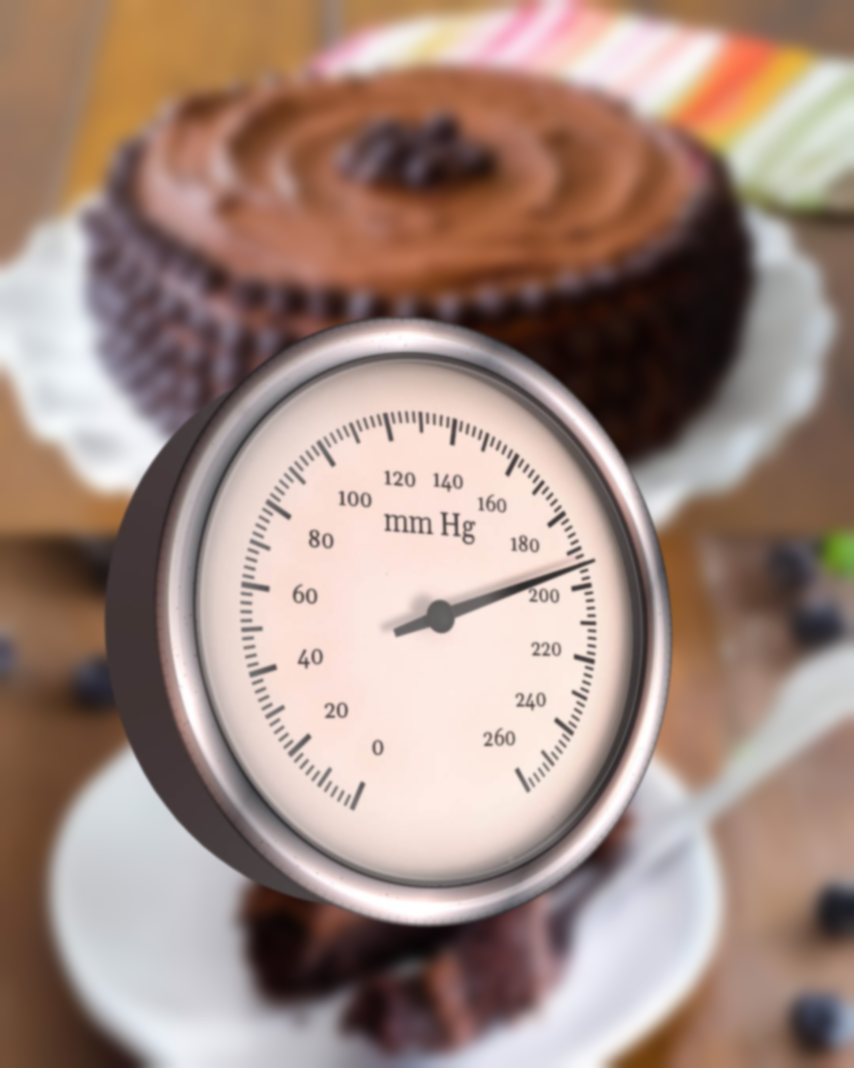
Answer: 194 mmHg
